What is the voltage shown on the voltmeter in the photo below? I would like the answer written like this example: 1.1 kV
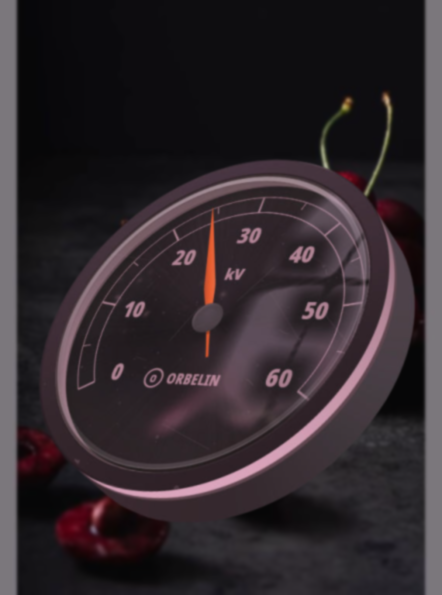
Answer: 25 kV
